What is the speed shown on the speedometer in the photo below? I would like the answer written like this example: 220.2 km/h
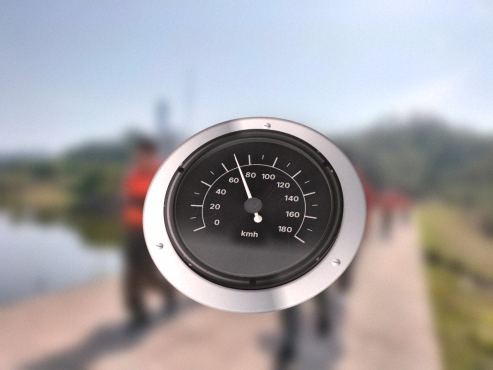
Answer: 70 km/h
